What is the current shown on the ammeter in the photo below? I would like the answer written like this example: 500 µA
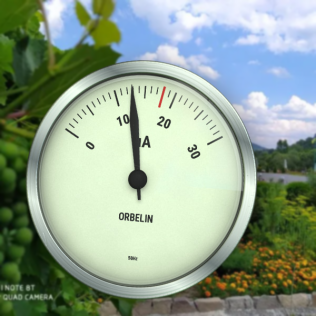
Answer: 13 µA
